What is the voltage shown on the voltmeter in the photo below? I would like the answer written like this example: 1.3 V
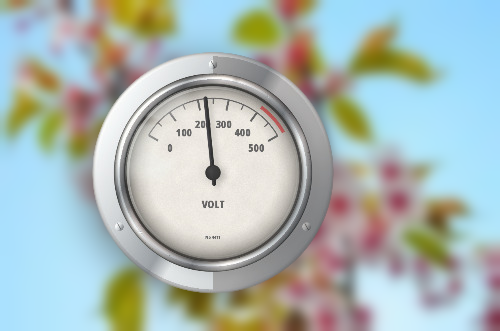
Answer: 225 V
